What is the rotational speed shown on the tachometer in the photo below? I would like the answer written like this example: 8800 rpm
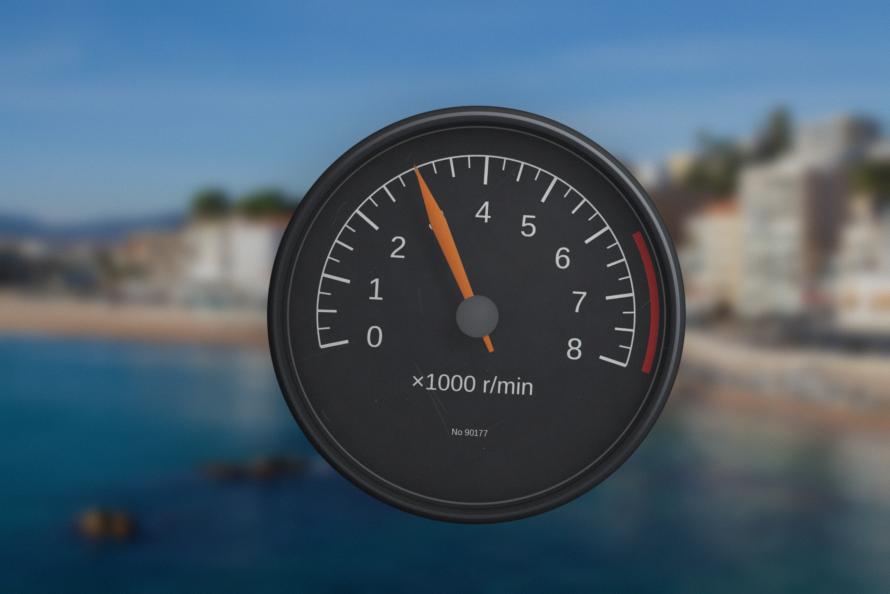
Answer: 3000 rpm
